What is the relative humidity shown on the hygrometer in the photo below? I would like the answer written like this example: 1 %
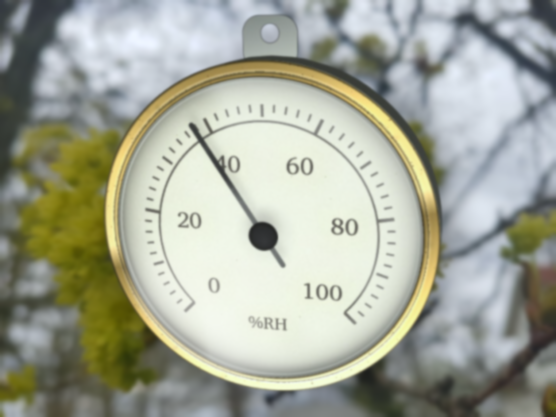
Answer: 38 %
